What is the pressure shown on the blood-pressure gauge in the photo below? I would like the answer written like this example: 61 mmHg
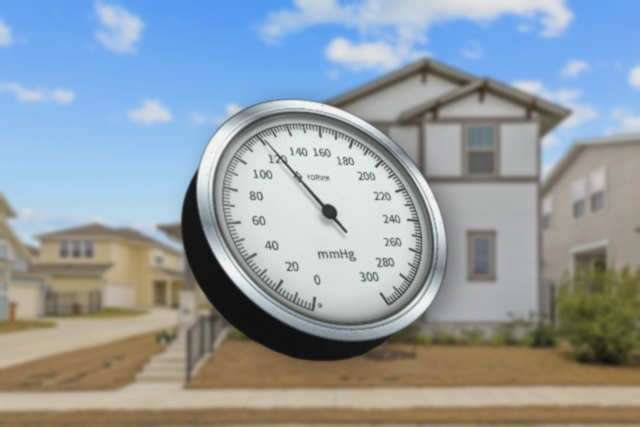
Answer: 120 mmHg
